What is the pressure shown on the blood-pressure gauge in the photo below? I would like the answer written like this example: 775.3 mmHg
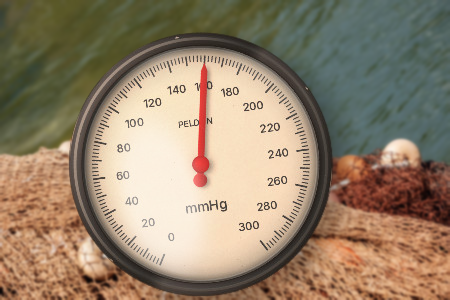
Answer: 160 mmHg
